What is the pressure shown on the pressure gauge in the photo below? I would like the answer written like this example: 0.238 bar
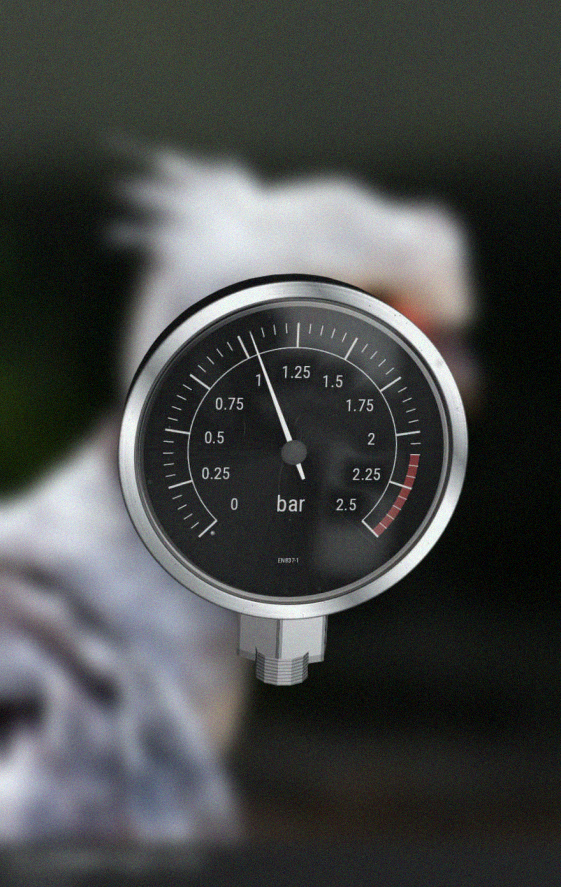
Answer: 1.05 bar
